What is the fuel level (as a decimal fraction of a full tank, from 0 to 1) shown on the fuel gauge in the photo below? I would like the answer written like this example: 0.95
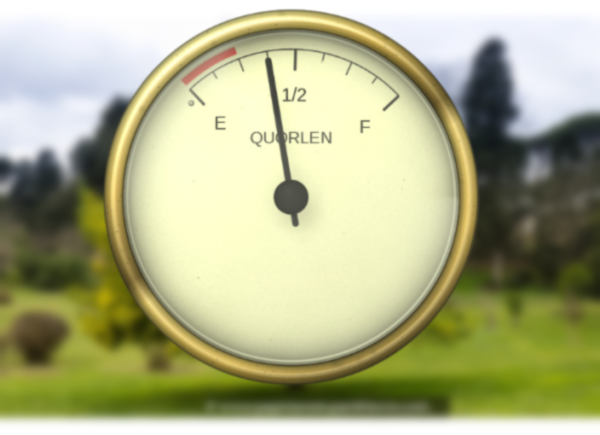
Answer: 0.375
